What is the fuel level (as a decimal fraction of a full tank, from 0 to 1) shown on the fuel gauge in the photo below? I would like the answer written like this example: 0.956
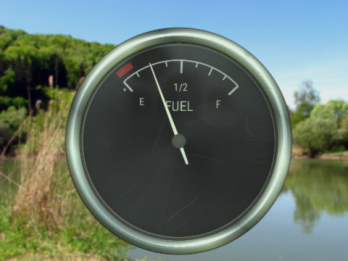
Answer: 0.25
